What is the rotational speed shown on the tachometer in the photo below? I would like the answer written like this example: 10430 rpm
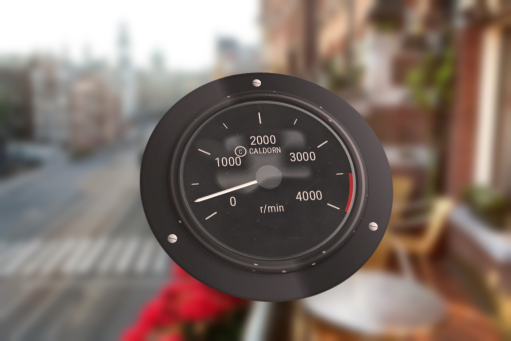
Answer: 250 rpm
